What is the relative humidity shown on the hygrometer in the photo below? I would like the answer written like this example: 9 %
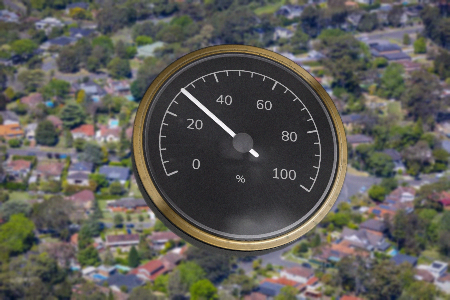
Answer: 28 %
